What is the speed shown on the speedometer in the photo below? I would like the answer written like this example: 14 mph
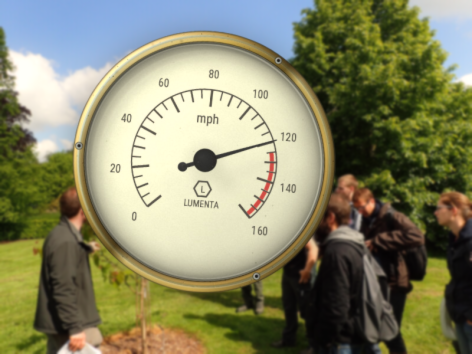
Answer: 120 mph
